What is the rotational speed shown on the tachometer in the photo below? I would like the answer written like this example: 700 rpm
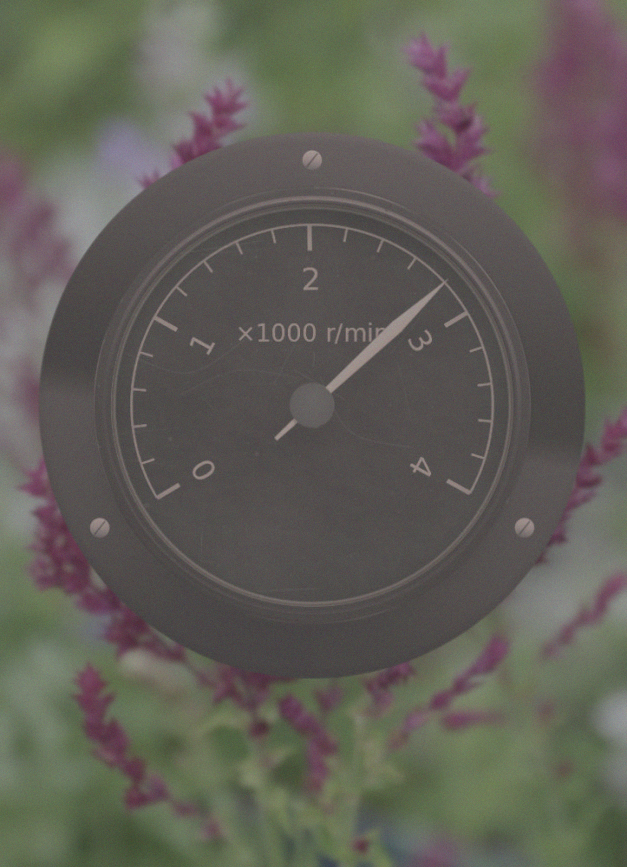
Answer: 2800 rpm
